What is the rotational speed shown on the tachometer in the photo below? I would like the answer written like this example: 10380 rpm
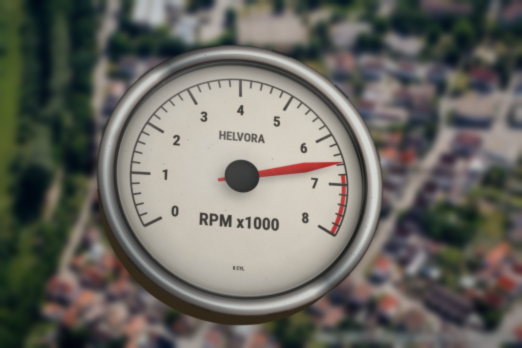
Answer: 6600 rpm
